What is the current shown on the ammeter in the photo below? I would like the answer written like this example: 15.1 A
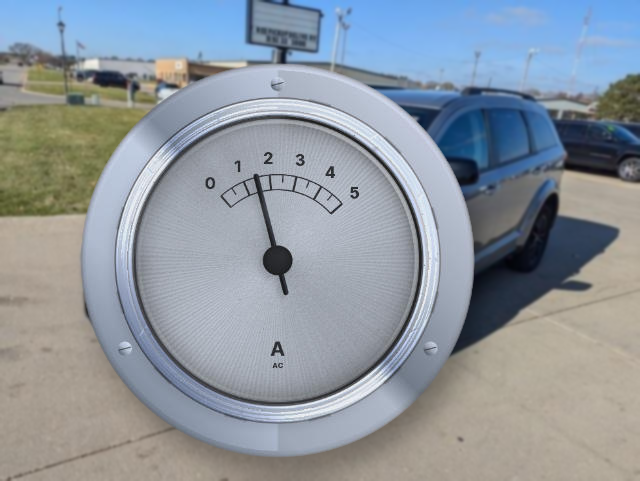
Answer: 1.5 A
